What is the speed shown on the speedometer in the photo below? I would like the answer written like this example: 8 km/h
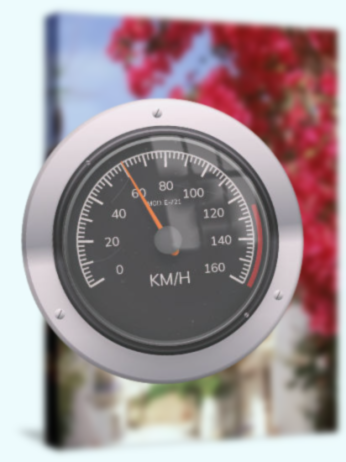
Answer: 60 km/h
